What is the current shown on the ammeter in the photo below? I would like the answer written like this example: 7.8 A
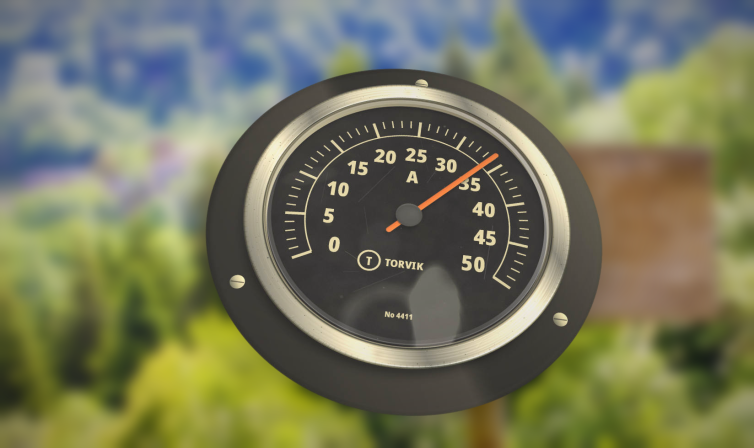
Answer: 34 A
